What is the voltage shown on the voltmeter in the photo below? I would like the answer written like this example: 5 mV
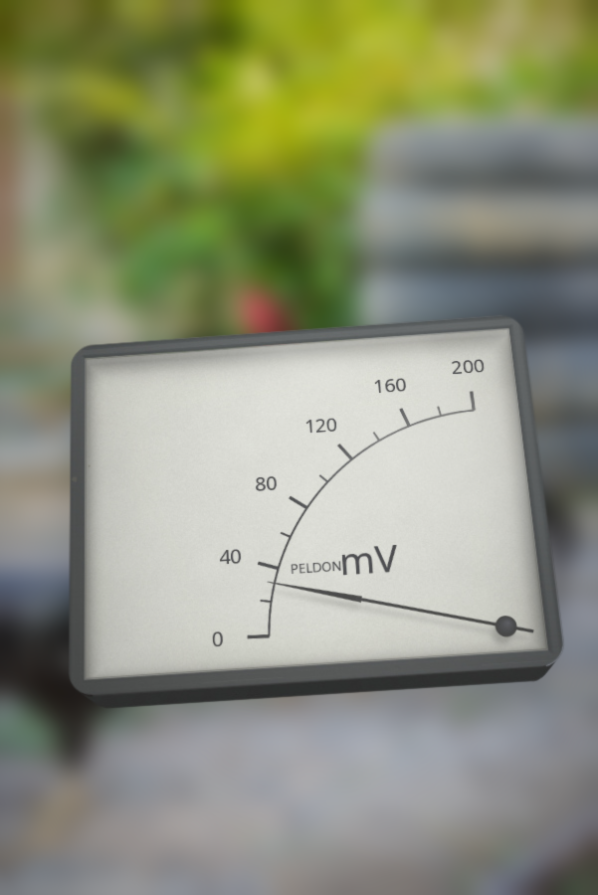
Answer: 30 mV
